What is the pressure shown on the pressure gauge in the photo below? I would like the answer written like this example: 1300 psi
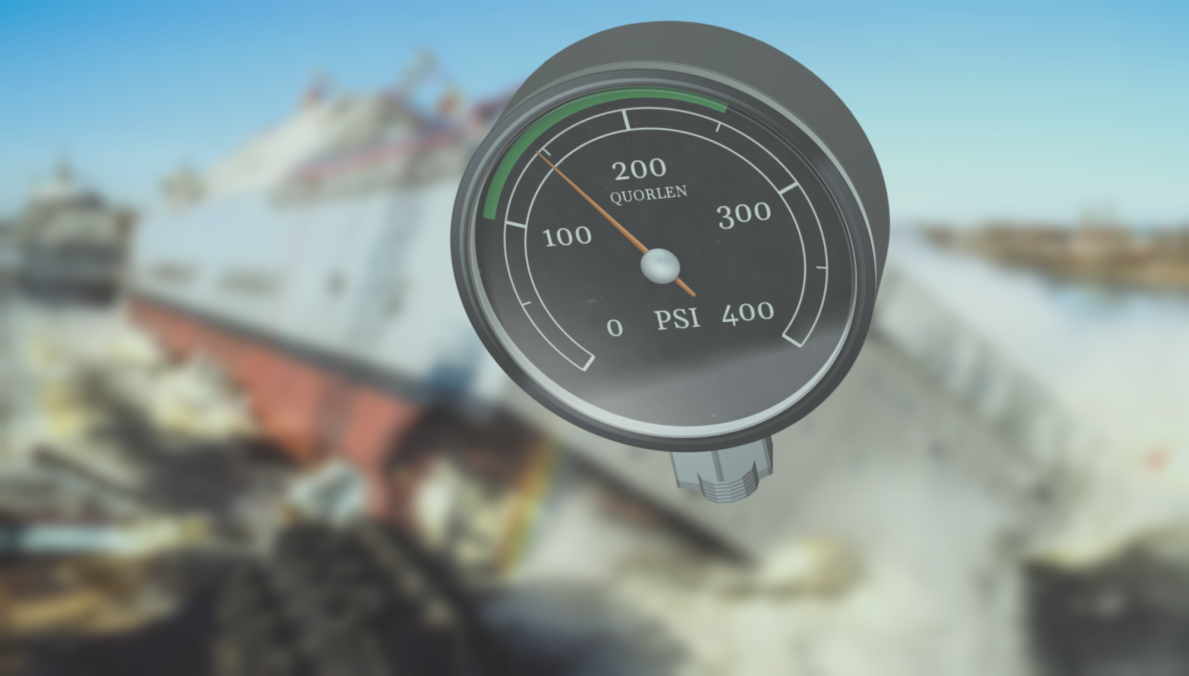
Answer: 150 psi
